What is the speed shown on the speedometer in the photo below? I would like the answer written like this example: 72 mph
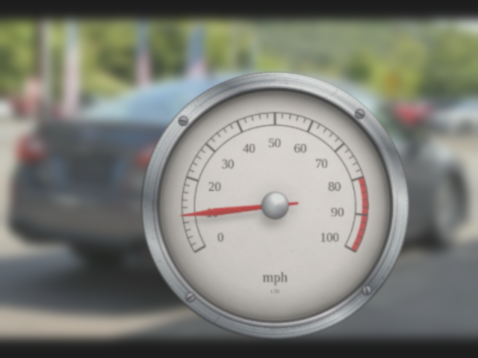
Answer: 10 mph
